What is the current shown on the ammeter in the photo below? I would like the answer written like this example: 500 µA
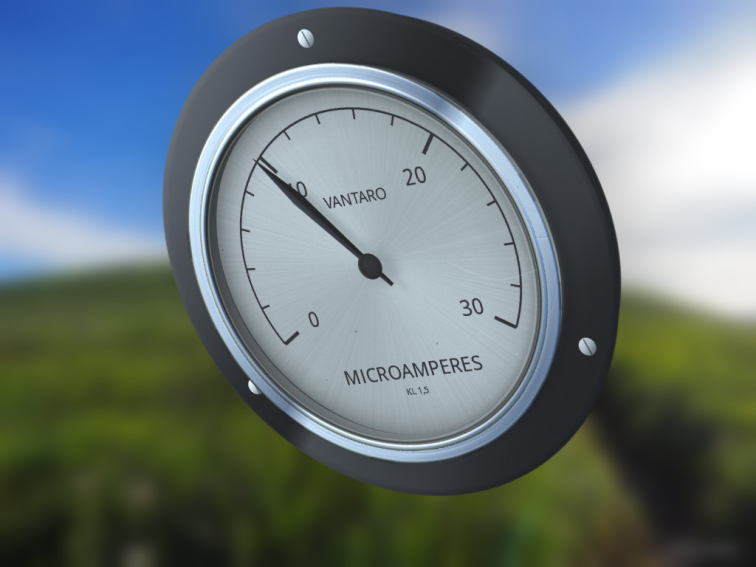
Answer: 10 µA
